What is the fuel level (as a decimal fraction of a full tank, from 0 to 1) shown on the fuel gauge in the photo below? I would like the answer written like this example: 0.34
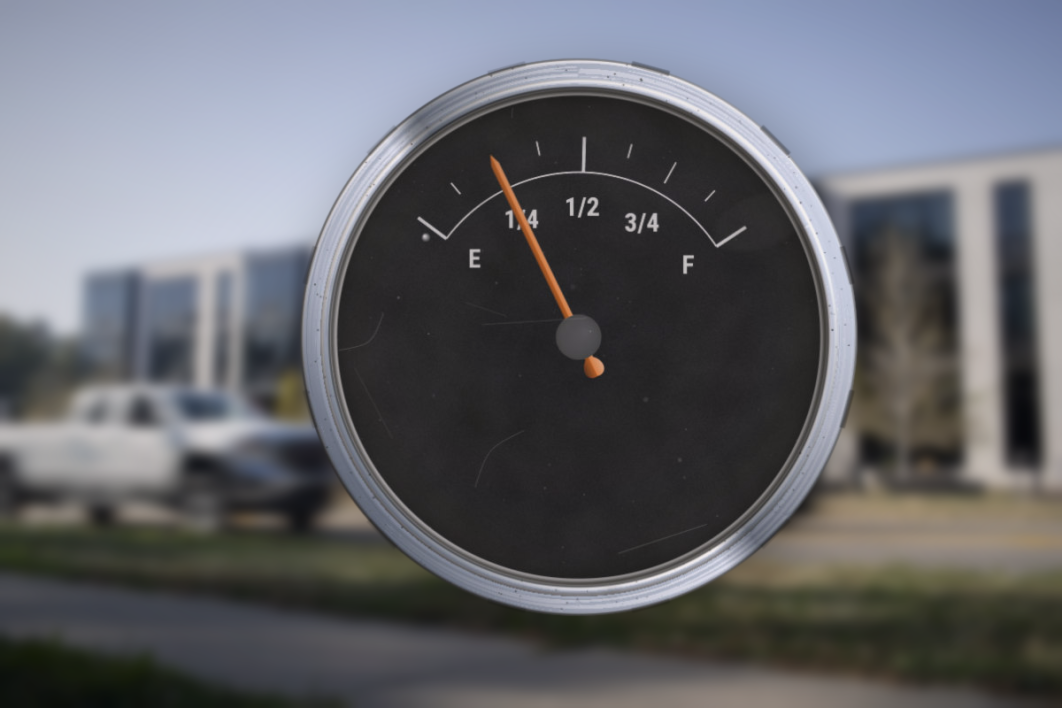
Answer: 0.25
